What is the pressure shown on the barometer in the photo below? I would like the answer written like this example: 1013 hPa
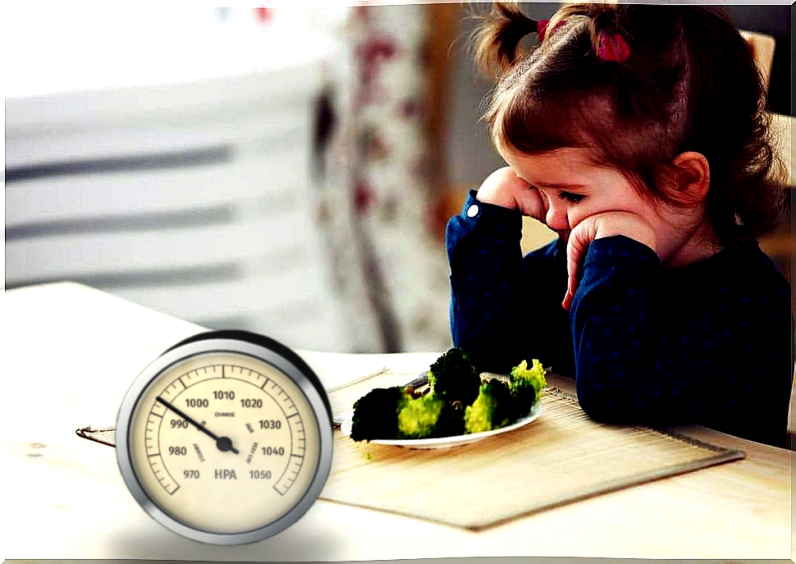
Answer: 994 hPa
